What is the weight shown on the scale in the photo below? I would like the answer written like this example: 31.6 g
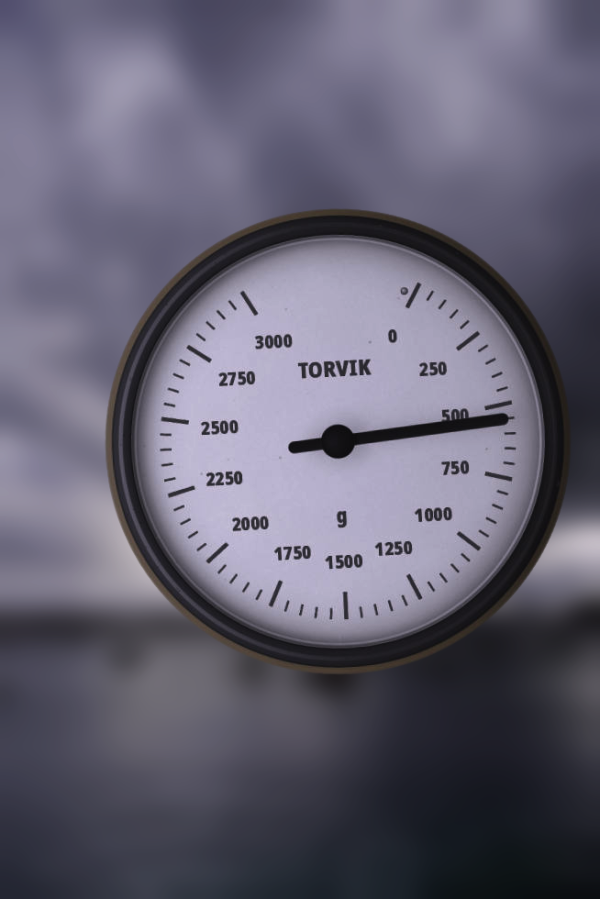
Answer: 550 g
